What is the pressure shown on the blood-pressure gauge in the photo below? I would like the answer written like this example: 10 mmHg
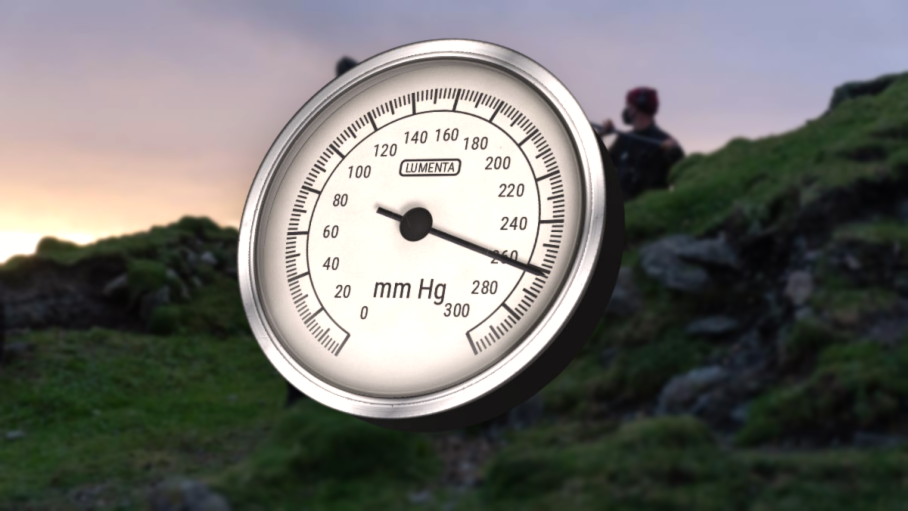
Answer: 262 mmHg
